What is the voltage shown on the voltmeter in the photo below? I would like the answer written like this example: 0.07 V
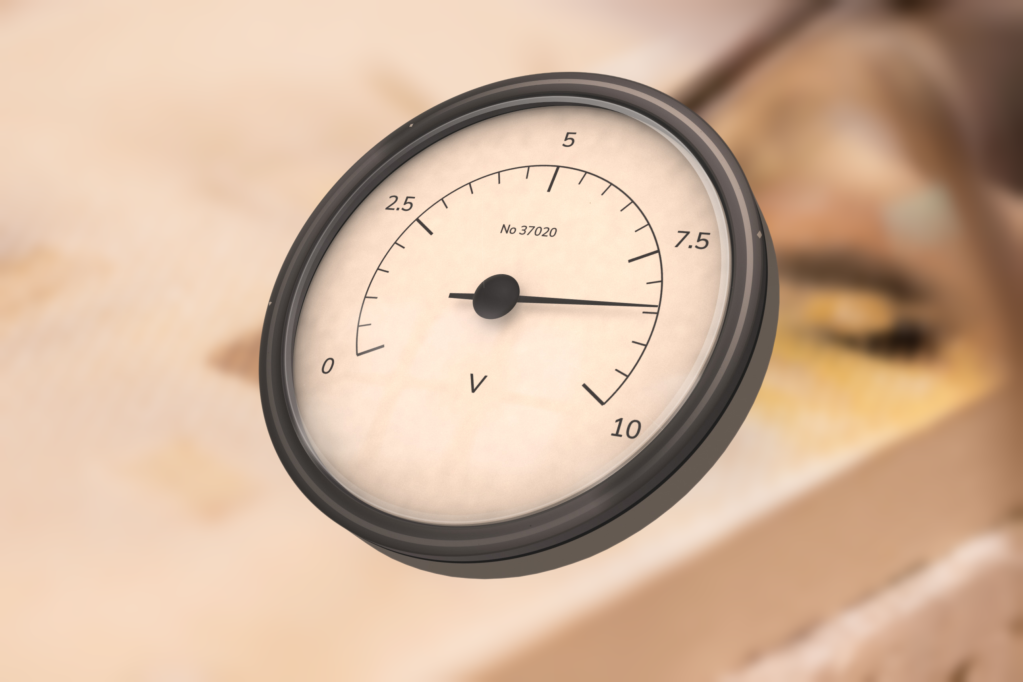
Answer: 8.5 V
